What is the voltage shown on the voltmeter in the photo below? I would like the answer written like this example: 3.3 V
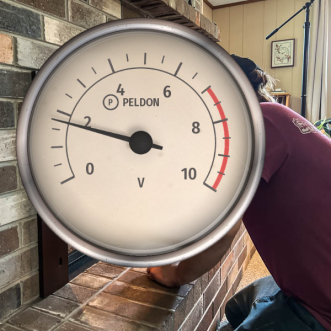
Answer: 1.75 V
